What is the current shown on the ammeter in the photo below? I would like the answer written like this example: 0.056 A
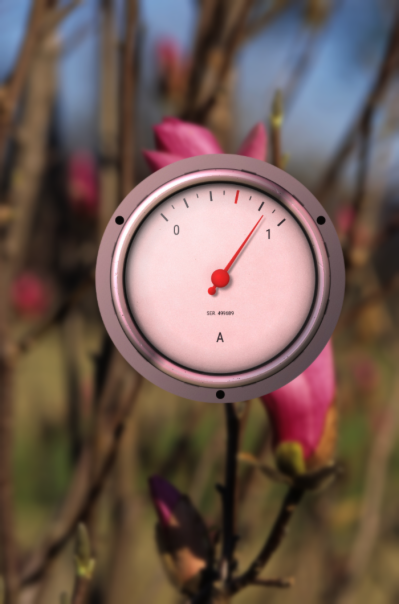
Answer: 0.85 A
